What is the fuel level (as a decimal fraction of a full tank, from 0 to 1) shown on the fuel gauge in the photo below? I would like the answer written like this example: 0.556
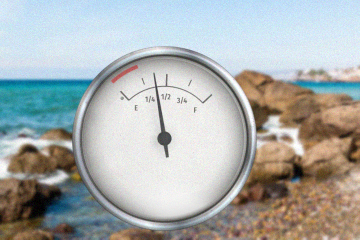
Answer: 0.375
